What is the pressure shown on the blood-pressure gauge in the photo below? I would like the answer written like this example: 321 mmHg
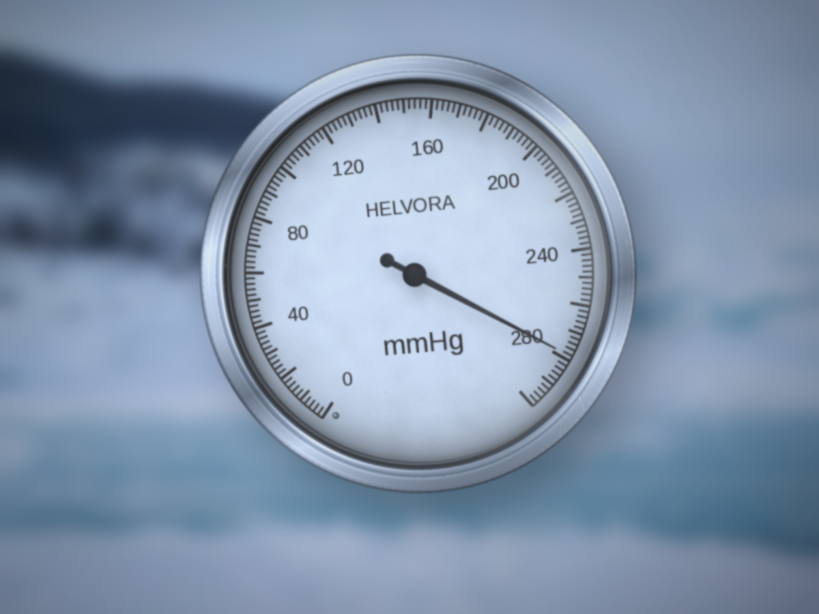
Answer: 278 mmHg
